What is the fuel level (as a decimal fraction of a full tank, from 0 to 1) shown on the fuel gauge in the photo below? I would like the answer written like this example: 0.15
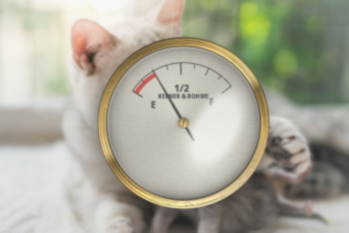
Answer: 0.25
